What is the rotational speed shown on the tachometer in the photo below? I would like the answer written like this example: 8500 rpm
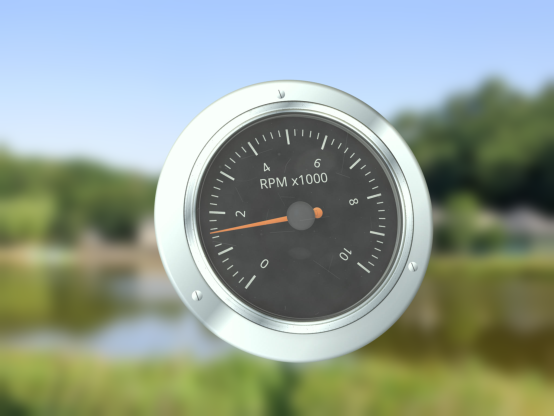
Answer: 1500 rpm
